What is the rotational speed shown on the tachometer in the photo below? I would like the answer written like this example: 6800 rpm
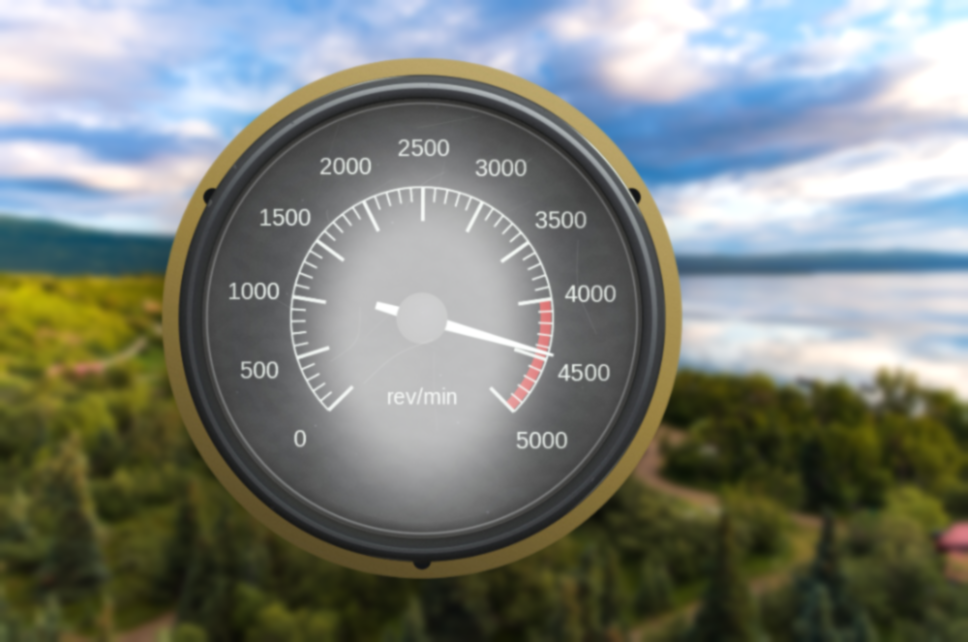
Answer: 4450 rpm
